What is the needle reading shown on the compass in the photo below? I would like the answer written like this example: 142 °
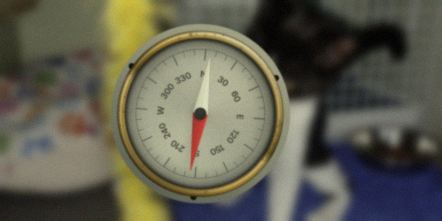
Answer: 185 °
